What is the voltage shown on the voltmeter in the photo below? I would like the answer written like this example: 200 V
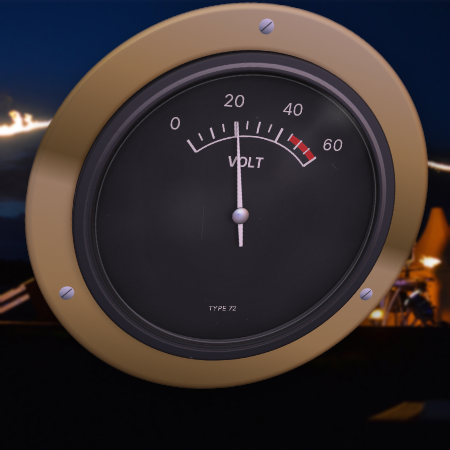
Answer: 20 V
